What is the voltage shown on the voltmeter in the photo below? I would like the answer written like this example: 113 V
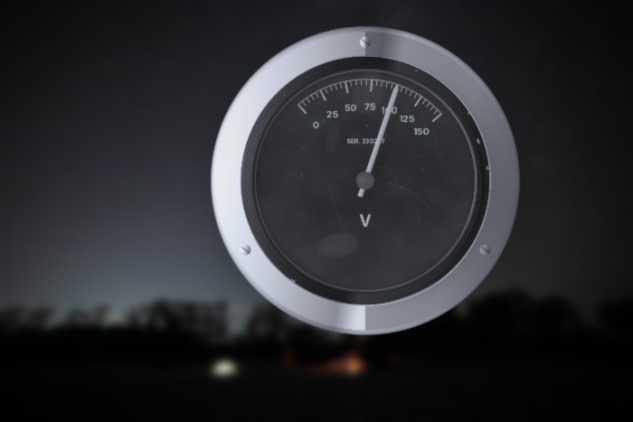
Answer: 100 V
